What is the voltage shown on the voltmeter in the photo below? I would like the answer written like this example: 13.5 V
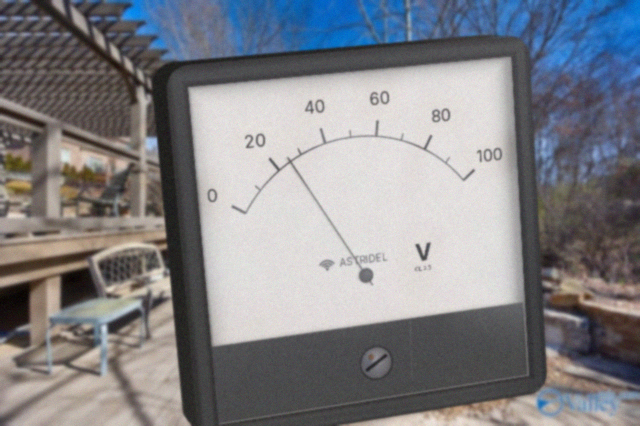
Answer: 25 V
